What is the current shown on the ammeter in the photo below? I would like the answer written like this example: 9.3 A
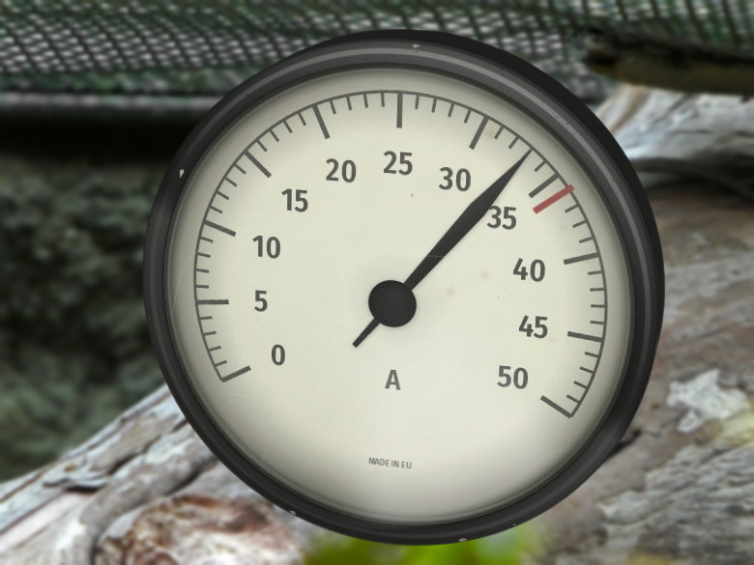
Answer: 33 A
